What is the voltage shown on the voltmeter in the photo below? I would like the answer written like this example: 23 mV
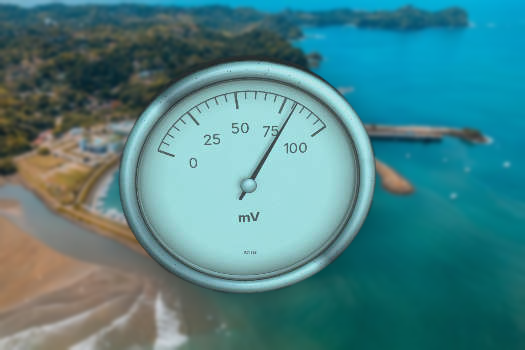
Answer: 80 mV
